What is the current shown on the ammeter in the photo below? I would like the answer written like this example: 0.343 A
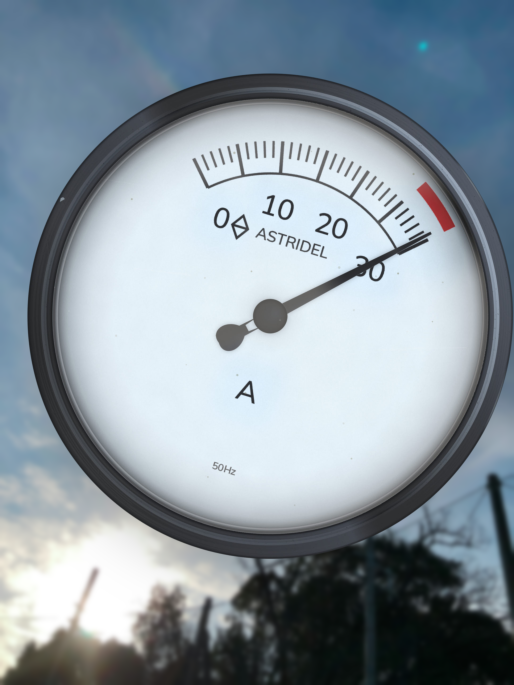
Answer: 29.5 A
